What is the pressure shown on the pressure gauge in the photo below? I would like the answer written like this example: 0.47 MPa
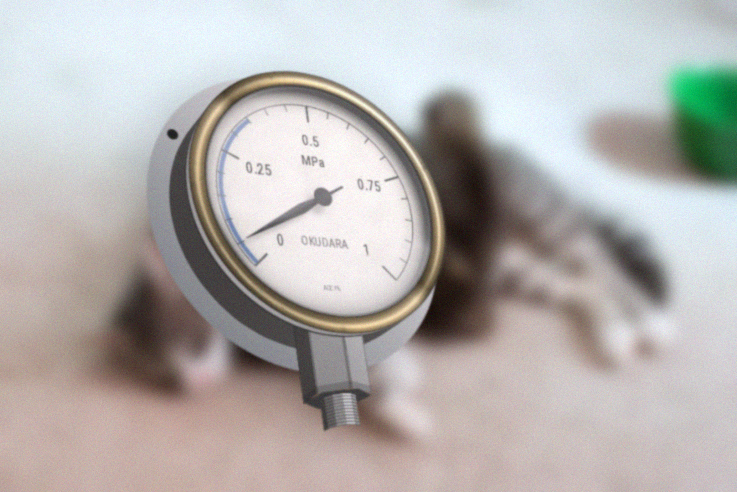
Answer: 0.05 MPa
